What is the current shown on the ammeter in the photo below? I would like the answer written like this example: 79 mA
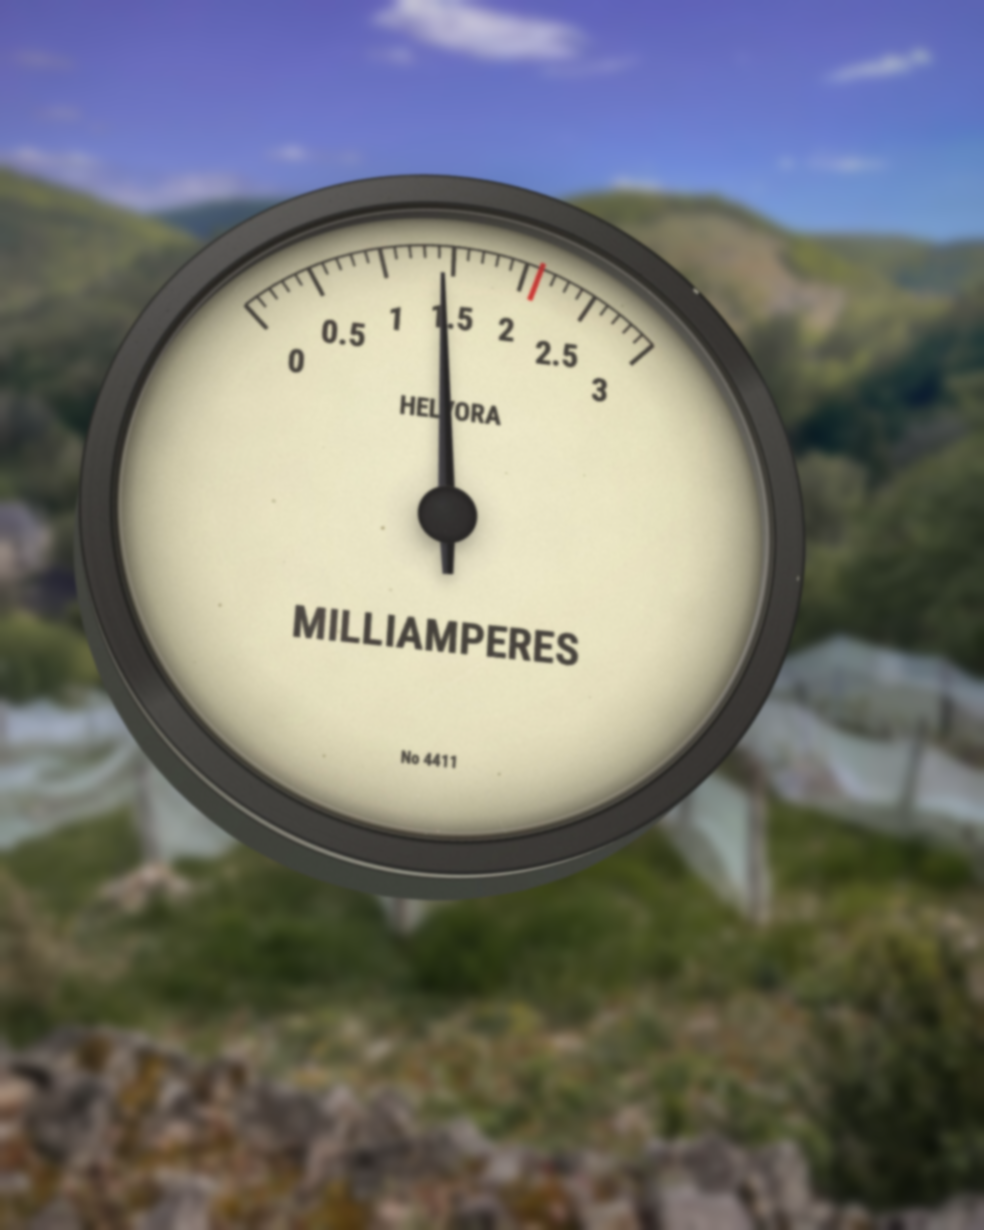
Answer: 1.4 mA
